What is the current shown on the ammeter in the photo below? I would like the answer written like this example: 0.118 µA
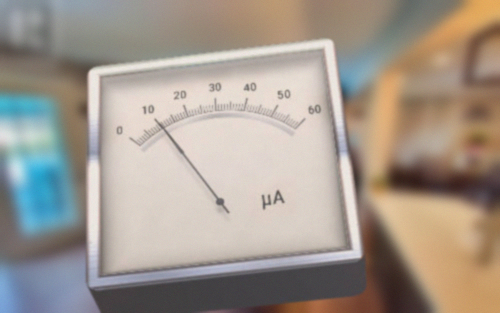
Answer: 10 µA
